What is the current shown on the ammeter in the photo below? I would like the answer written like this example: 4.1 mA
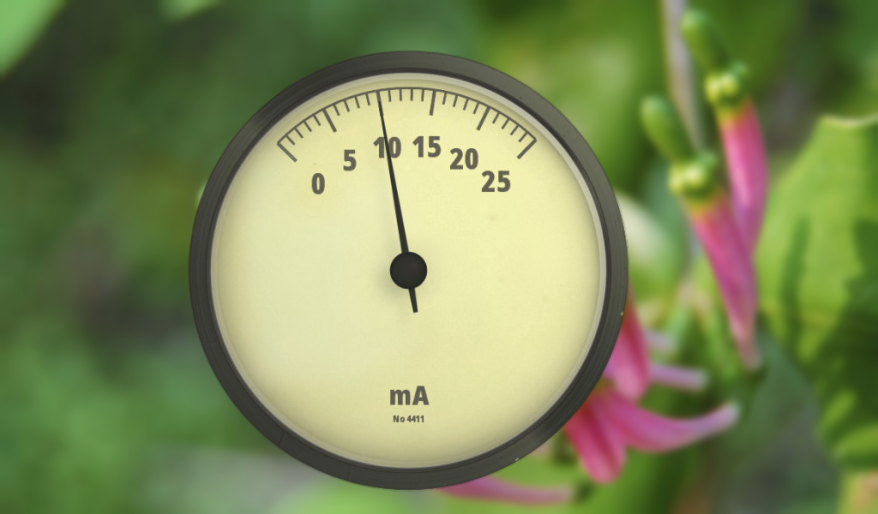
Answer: 10 mA
